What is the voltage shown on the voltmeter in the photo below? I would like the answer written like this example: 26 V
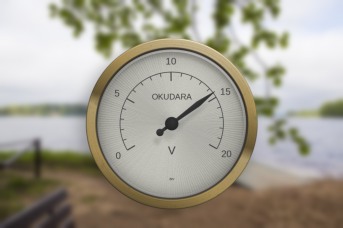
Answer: 14.5 V
